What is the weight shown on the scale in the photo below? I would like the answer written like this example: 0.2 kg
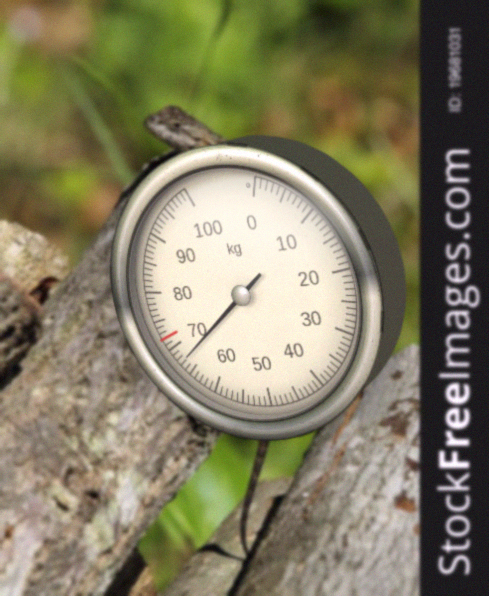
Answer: 67 kg
